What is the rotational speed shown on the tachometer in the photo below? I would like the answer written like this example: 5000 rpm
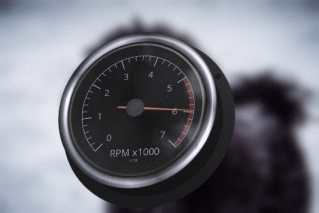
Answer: 6000 rpm
